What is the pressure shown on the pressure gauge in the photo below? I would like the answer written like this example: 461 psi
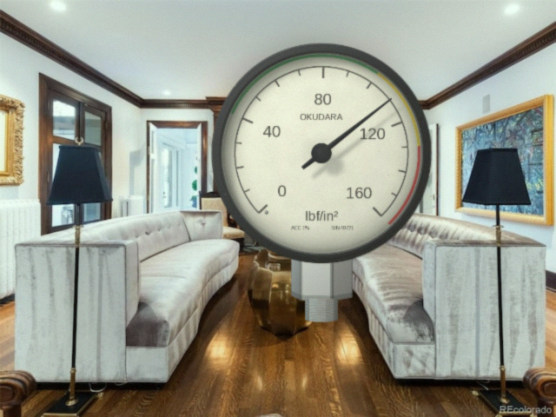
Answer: 110 psi
